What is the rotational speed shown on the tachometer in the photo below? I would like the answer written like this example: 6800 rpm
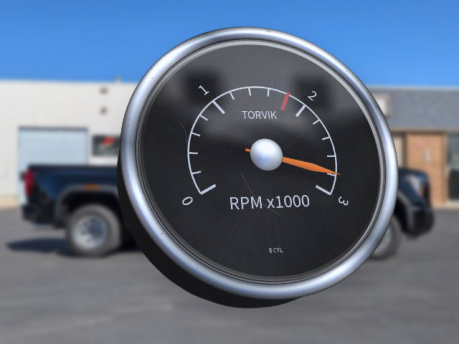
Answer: 2800 rpm
